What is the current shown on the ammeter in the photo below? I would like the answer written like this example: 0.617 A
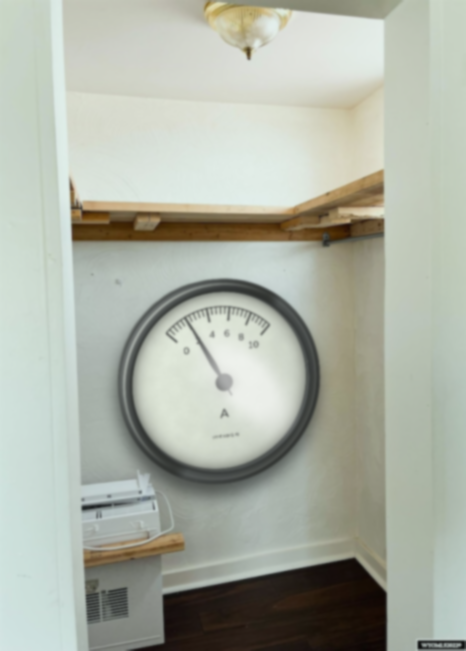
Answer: 2 A
